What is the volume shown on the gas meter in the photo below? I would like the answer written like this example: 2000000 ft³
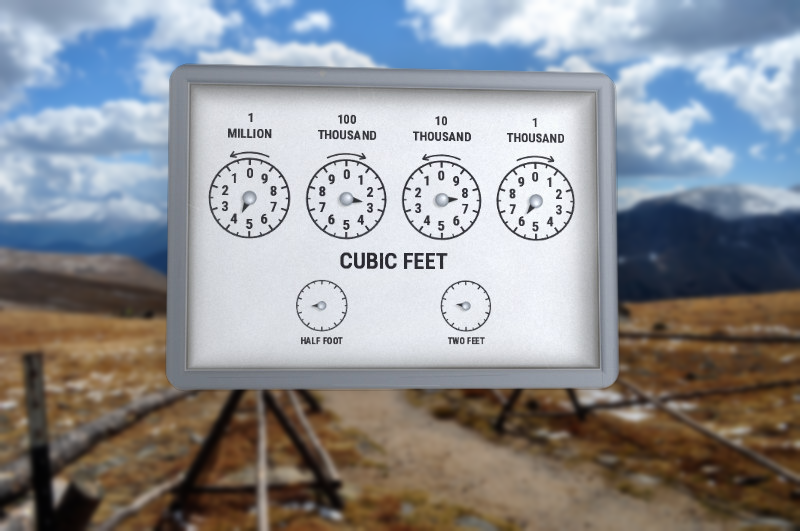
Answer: 427600 ft³
